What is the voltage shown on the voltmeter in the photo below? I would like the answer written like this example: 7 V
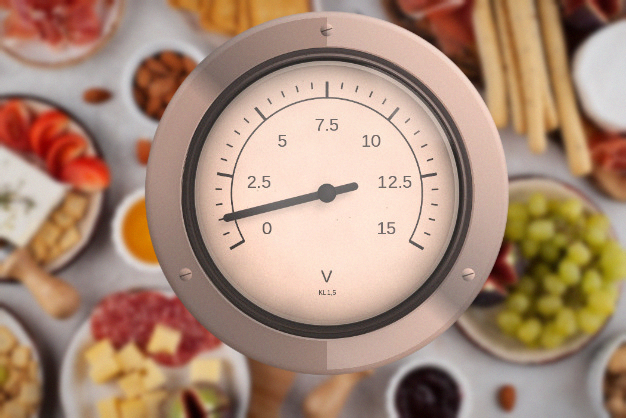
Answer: 1 V
